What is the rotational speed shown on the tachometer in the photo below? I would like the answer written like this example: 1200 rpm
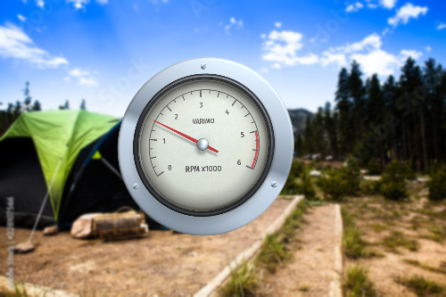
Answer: 1500 rpm
